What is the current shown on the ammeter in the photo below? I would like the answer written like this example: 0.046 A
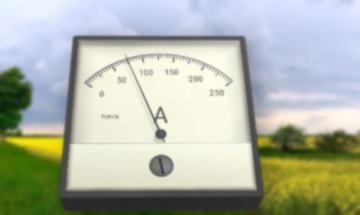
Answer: 75 A
